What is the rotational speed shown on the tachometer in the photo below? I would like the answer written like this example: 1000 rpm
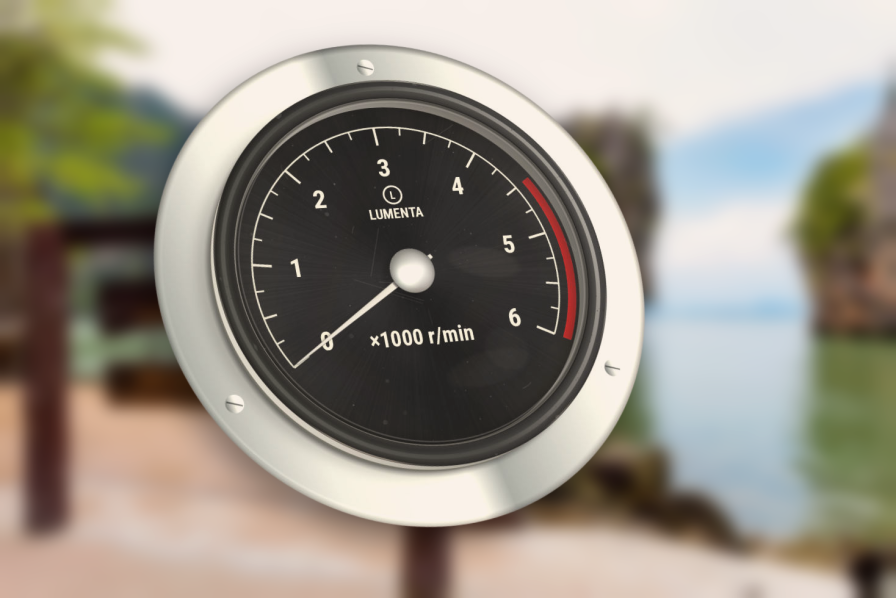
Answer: 0 rpm
